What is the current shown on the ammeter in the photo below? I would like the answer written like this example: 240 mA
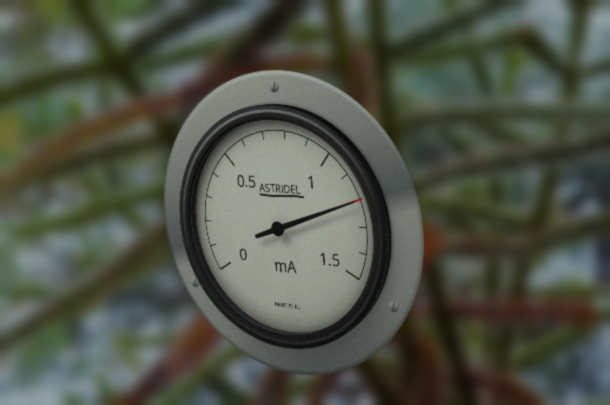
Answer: 1.2 mA
